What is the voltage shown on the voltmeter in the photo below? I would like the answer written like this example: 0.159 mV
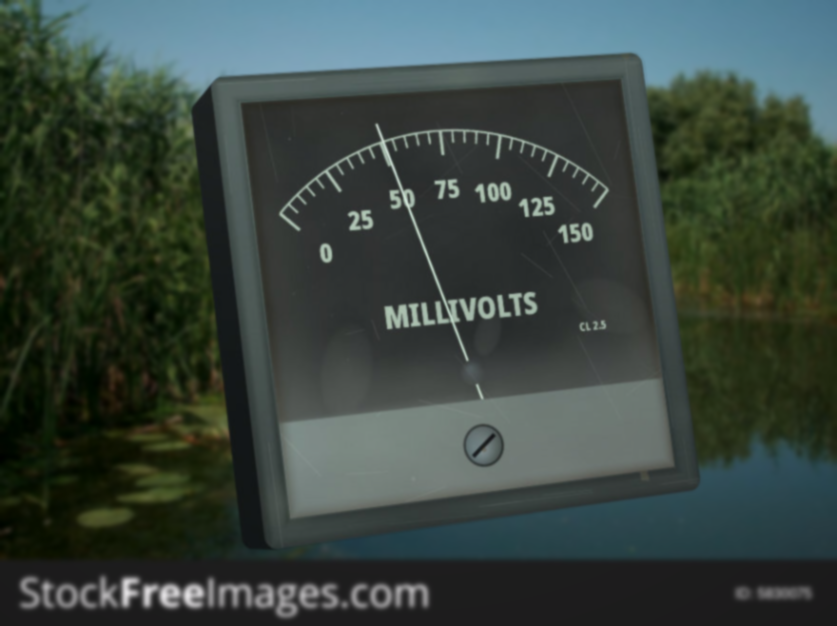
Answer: 50 mV
